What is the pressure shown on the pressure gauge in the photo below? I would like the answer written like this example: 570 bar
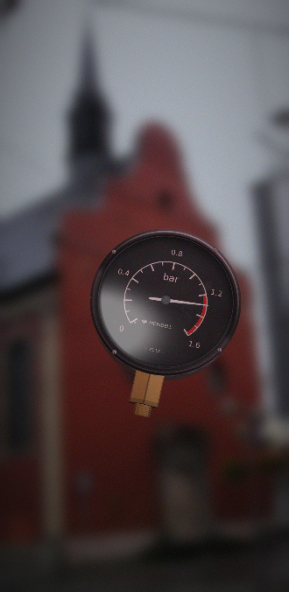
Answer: 1.3 bar
